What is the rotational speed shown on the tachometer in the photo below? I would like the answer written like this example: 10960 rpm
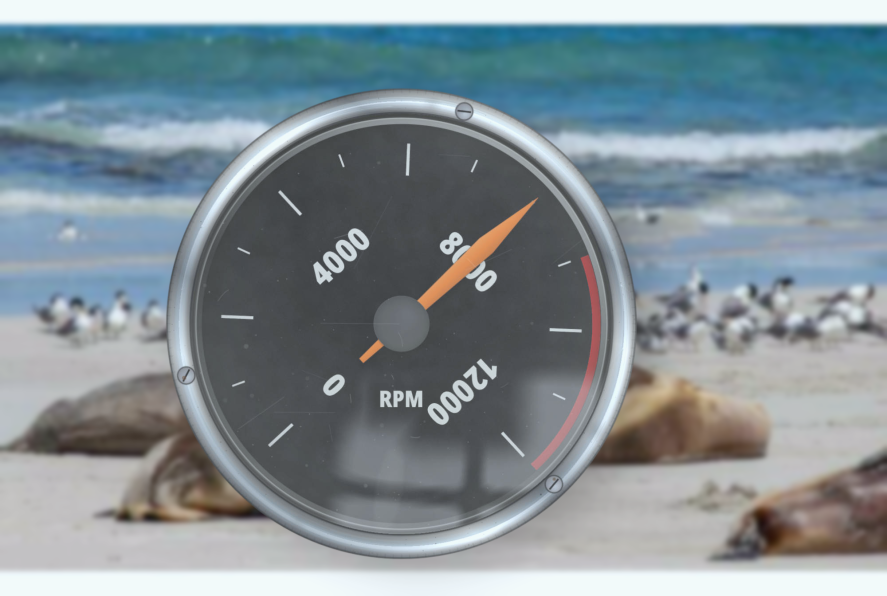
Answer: 8000 rpm
